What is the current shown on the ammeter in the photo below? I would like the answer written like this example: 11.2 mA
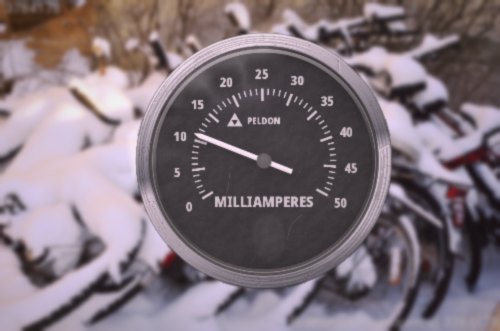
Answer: 11 mA
